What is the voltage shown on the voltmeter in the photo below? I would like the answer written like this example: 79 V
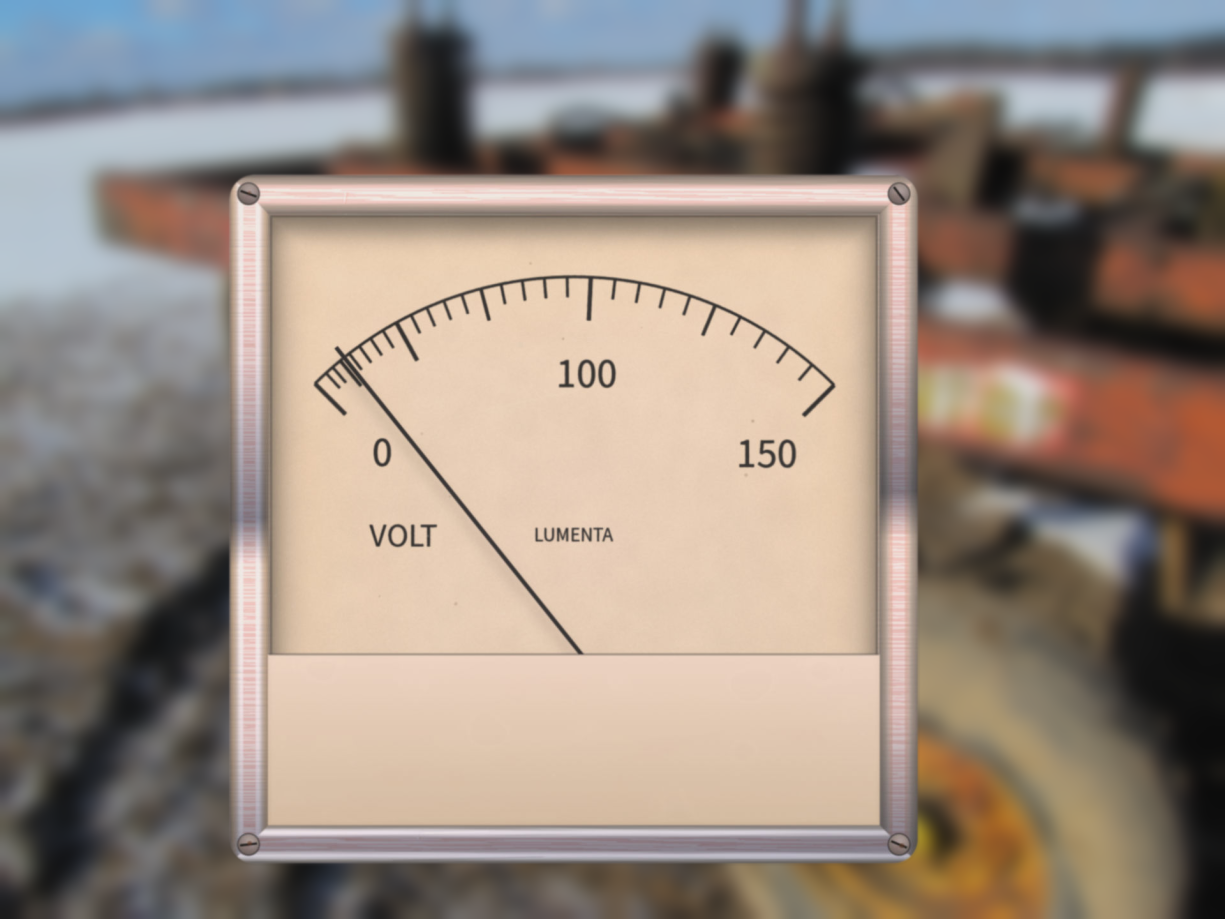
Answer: 27.5 V
